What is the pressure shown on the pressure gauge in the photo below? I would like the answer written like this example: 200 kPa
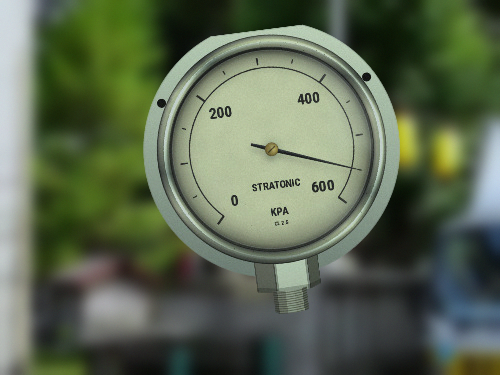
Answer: 550 kPa
